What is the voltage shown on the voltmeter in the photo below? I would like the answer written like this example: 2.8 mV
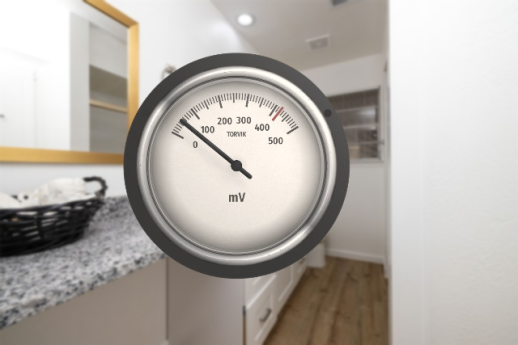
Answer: 50 mV
